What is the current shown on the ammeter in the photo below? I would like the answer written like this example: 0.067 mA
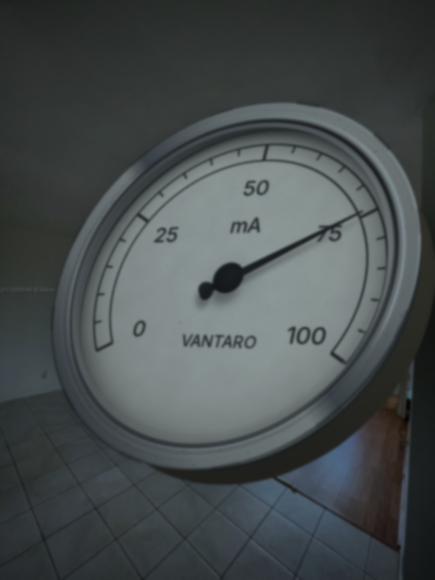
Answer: 75 mA
